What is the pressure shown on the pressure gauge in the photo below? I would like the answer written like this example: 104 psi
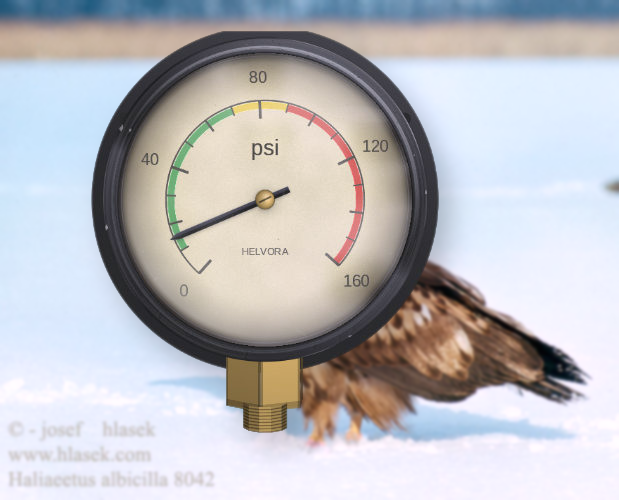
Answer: 15 psi
